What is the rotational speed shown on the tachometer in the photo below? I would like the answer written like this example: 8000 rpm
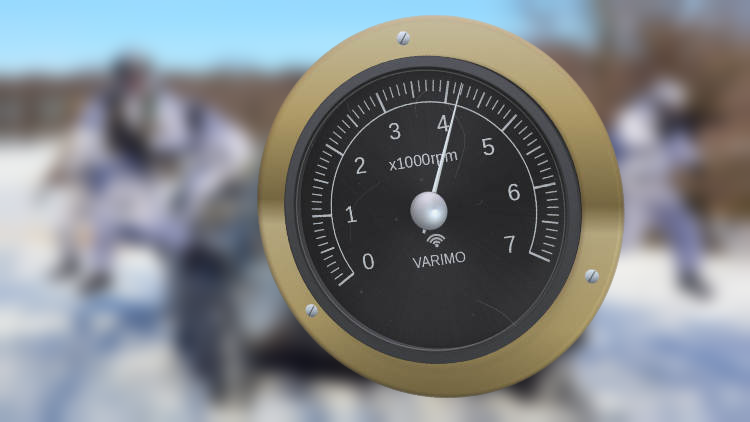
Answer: 4200 rpm
